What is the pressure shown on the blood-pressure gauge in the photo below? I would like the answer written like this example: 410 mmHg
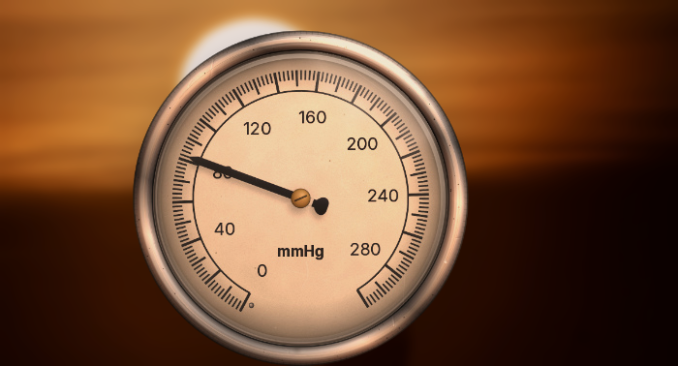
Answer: 82 mmHg
